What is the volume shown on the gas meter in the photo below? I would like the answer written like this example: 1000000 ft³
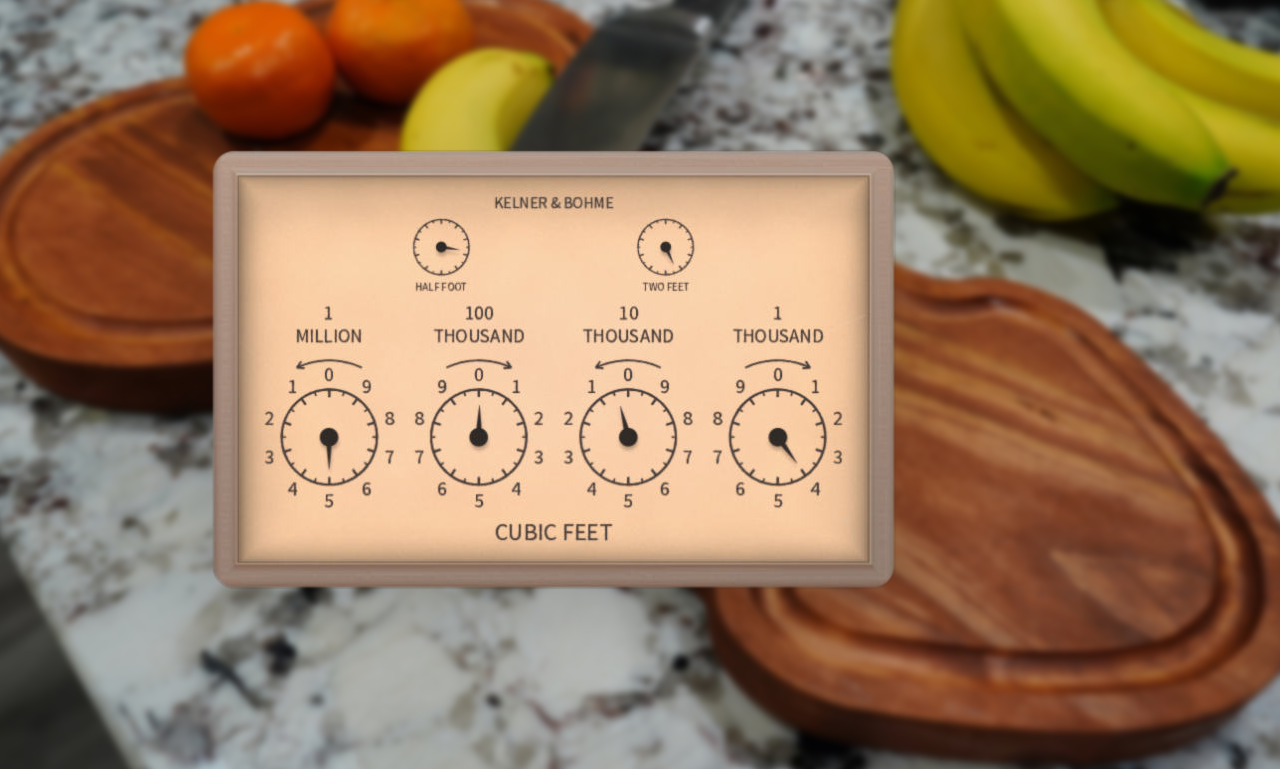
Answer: 500400 ft³
